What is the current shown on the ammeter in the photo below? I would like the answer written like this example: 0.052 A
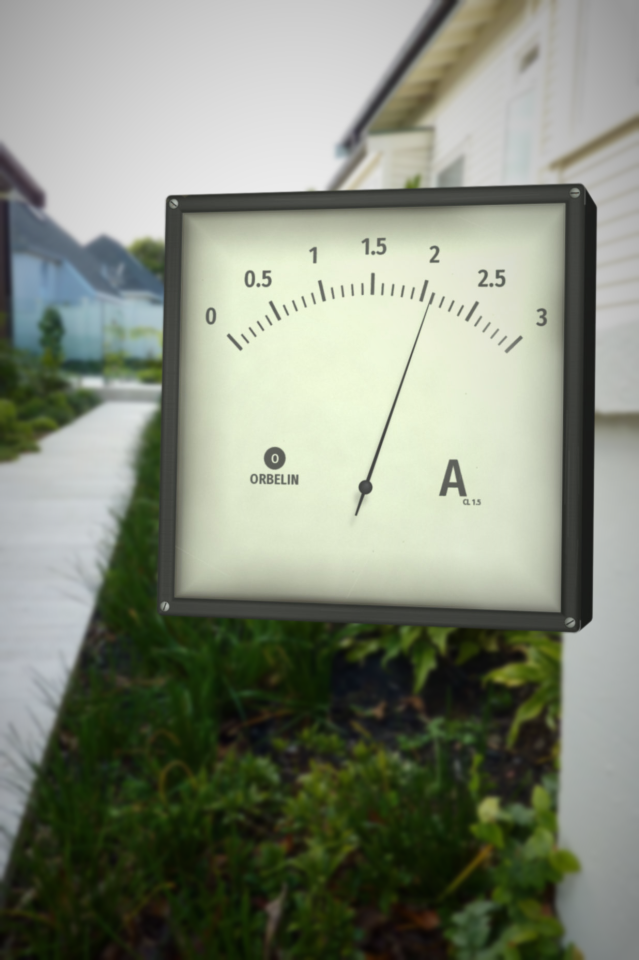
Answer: 2.1 A
